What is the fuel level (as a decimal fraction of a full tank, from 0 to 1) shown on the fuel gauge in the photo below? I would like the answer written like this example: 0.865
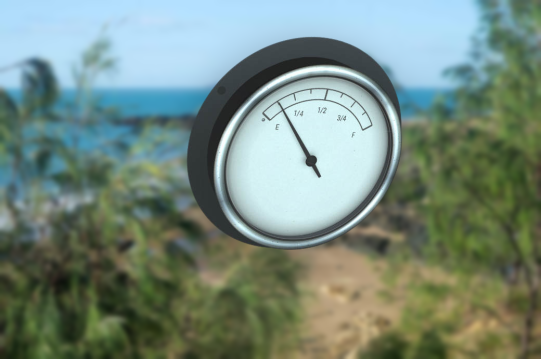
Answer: 0.125
